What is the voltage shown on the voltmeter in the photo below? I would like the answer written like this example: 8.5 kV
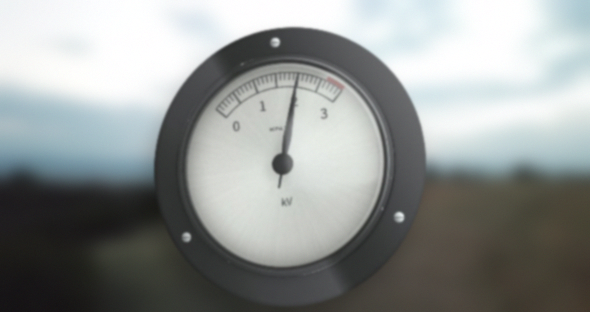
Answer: 2 kV
